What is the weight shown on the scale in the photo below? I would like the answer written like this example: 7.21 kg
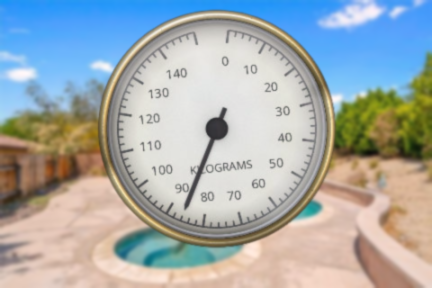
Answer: 86 kg
